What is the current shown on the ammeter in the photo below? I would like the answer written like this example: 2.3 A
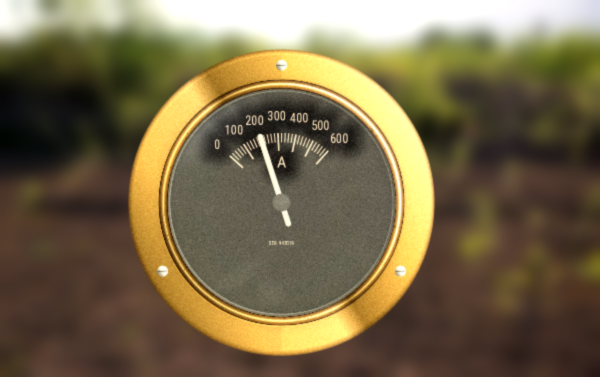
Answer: 200 A
